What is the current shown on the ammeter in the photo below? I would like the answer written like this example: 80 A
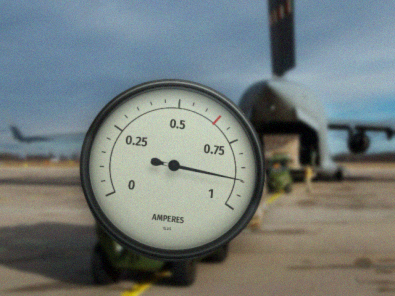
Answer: 0.9 A
